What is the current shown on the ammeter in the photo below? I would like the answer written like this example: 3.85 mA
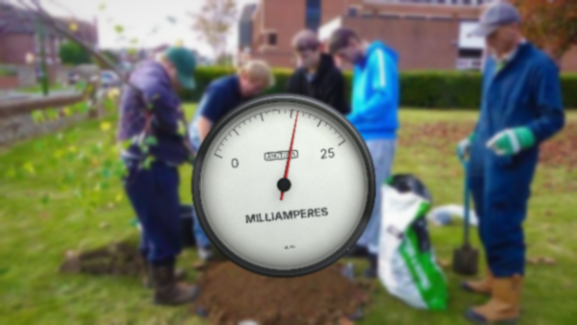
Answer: 16 mA
